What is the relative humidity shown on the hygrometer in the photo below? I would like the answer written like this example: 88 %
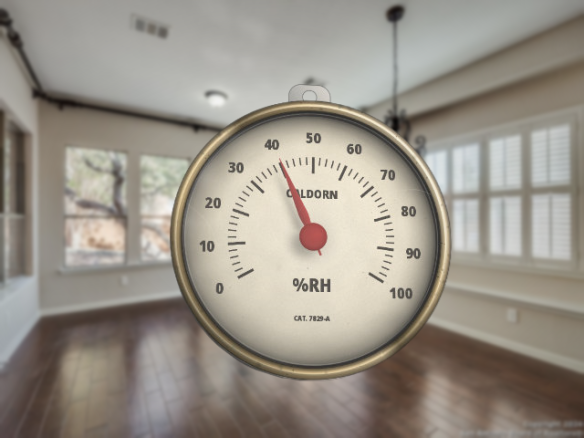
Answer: 40 %
